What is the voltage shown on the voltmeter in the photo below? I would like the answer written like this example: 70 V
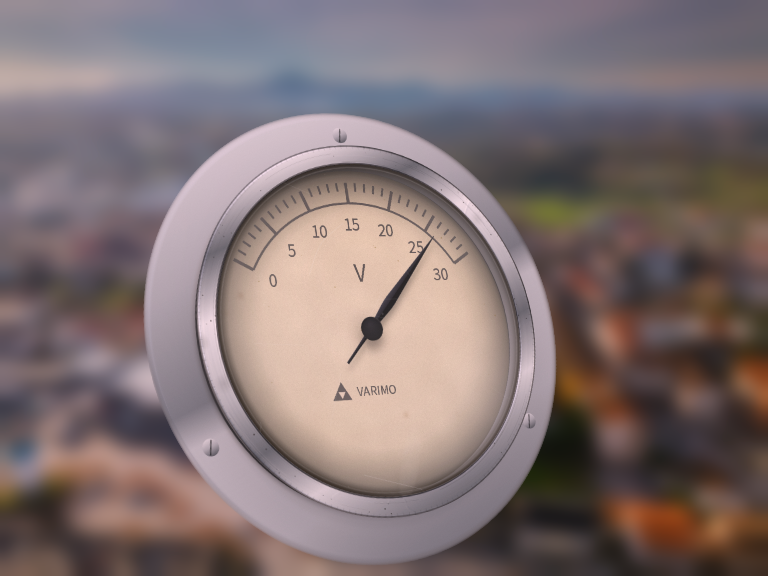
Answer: 26 V
